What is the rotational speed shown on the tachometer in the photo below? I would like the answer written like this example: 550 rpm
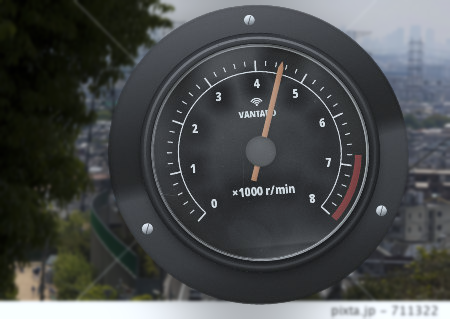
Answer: 4500 rpm
